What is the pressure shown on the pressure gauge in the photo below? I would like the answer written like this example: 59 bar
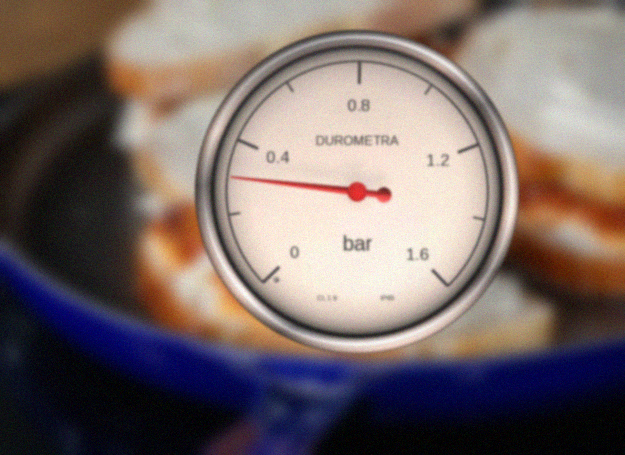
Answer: 0.3 bar
